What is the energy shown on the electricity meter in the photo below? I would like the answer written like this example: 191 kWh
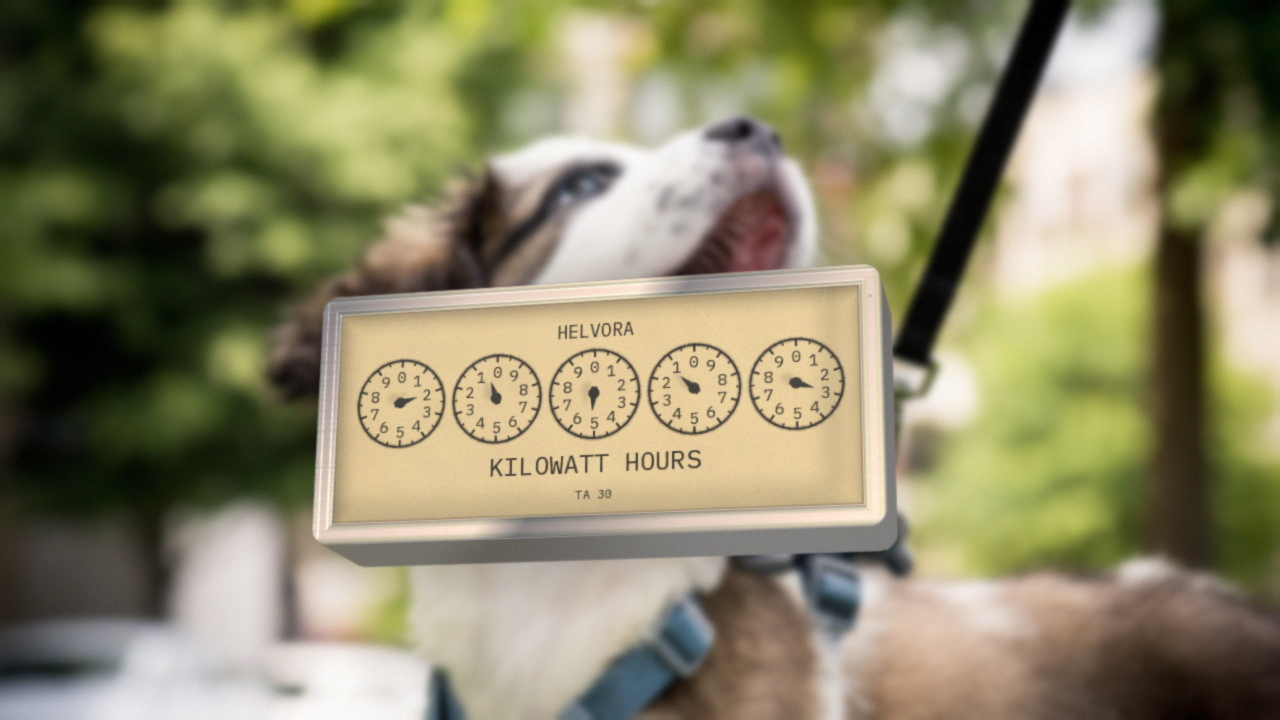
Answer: 20513 kWh
